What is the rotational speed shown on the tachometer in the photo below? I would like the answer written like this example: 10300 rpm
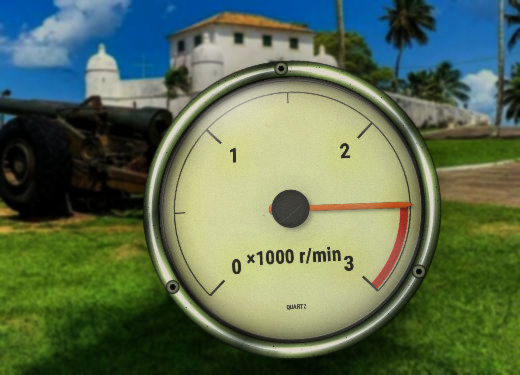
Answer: 2500 rpm
